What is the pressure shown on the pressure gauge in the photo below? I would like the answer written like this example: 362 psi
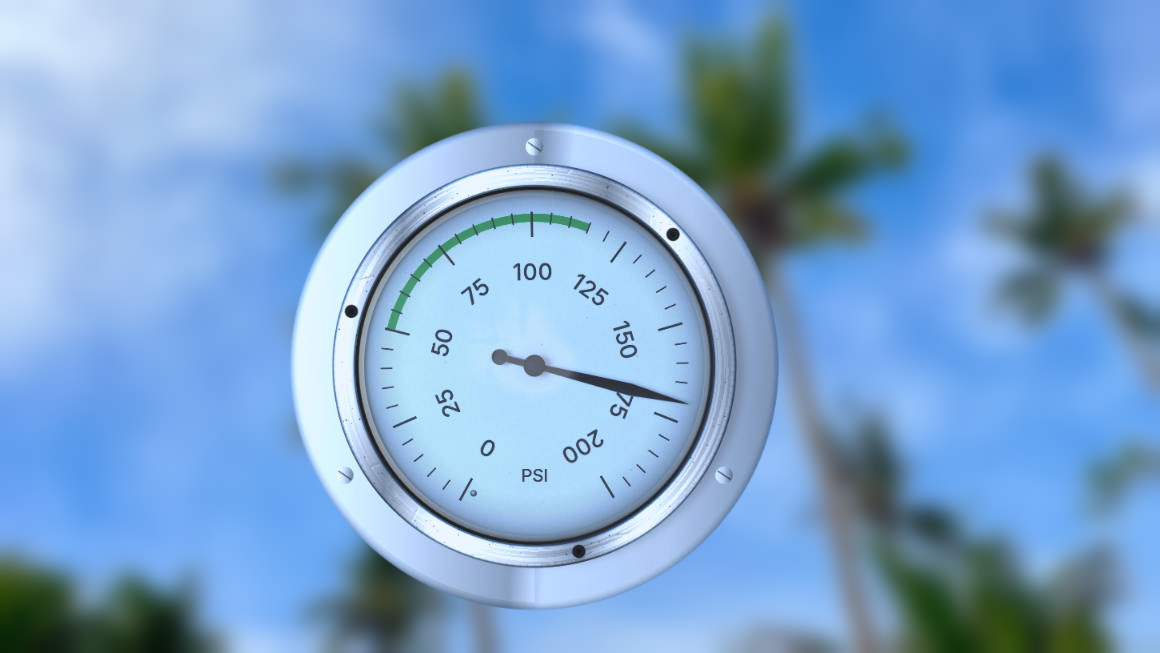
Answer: 170 psi
